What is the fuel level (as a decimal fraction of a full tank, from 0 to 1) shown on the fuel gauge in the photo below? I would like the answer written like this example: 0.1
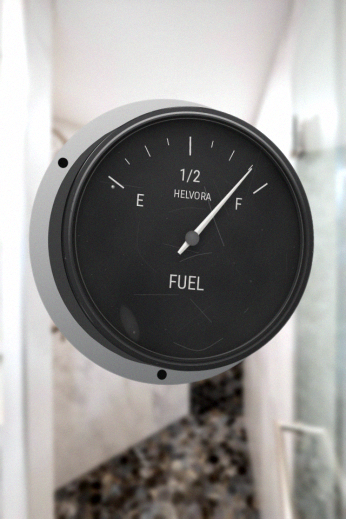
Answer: 0.875
